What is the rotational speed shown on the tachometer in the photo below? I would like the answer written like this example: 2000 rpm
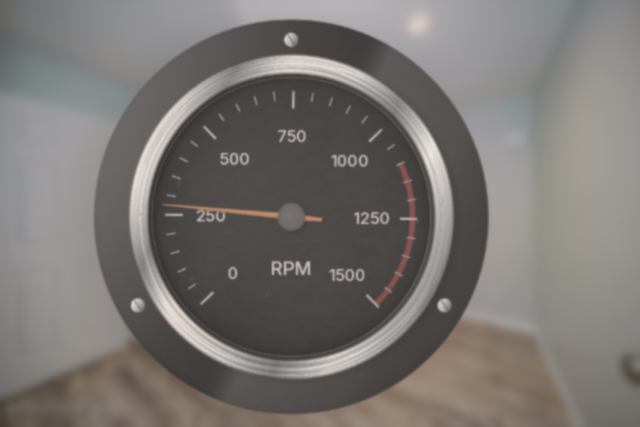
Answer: 275 rpm
